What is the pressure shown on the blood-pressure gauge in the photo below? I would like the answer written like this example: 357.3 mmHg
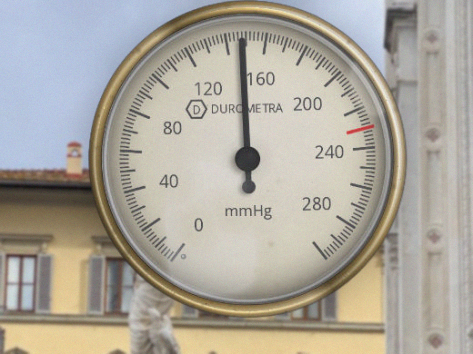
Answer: 148 mmHg
